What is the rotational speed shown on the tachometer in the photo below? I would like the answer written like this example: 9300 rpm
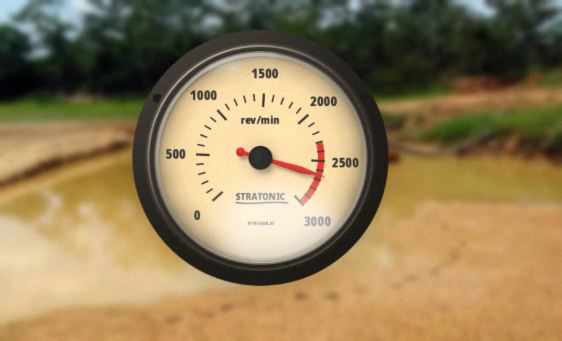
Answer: 2650 rpm
